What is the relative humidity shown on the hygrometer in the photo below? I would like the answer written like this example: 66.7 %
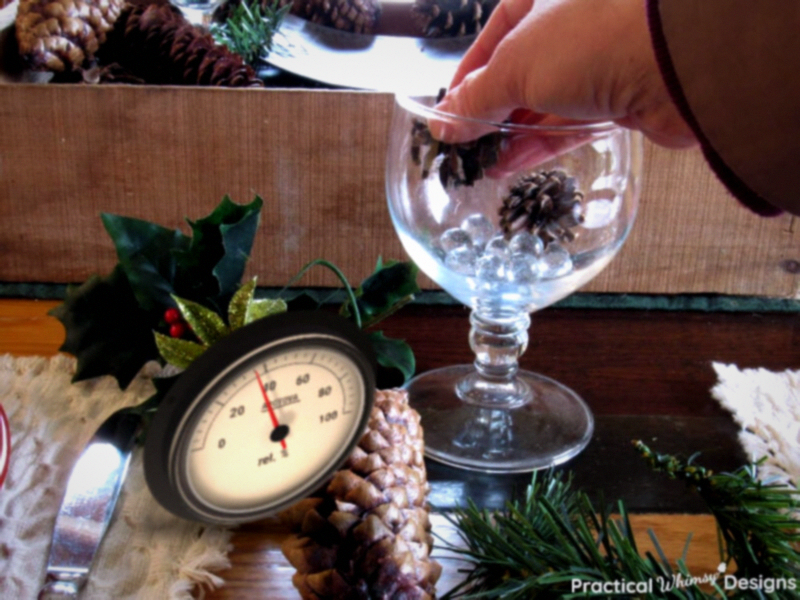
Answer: 36 %
